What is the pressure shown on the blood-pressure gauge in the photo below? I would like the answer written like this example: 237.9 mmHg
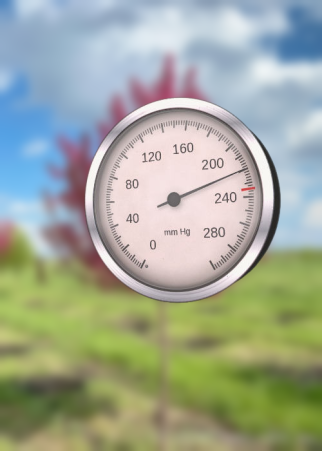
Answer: 220 mmHg
